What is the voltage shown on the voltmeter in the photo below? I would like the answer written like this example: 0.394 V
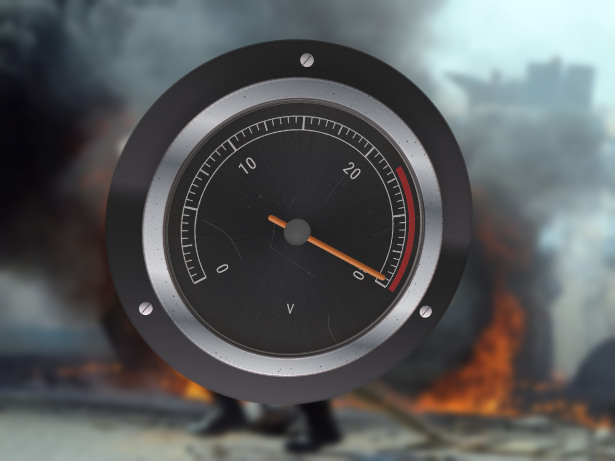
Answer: 29.5 V
